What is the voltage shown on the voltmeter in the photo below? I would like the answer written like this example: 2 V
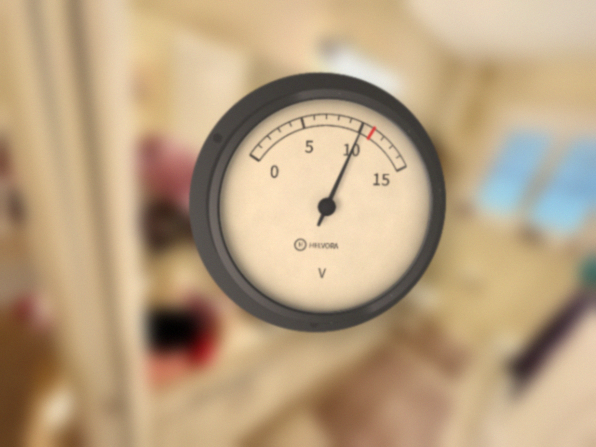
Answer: 10 V
